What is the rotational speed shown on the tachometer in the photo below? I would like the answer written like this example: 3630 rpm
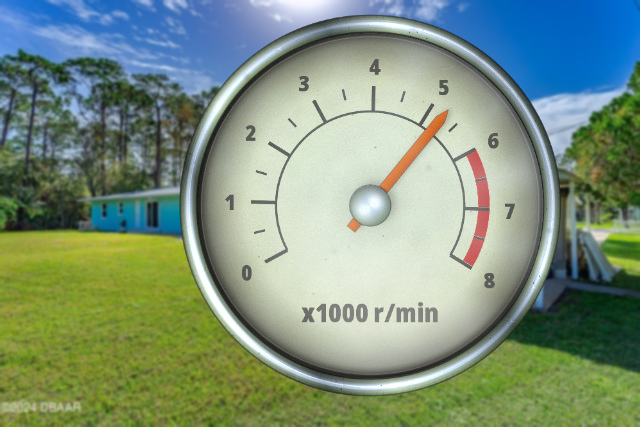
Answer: 5250 rpm
